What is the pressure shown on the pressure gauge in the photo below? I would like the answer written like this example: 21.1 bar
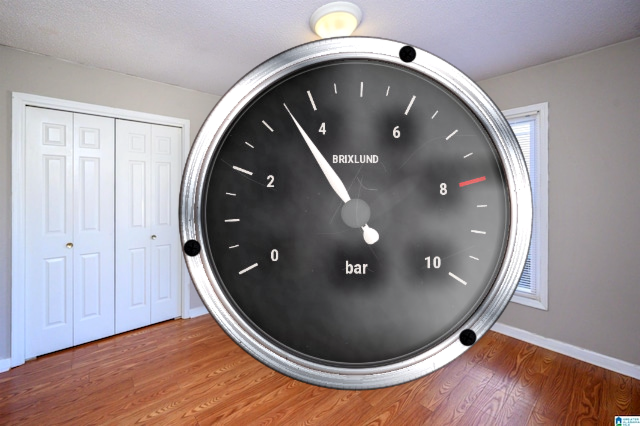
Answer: 3.5 bar
